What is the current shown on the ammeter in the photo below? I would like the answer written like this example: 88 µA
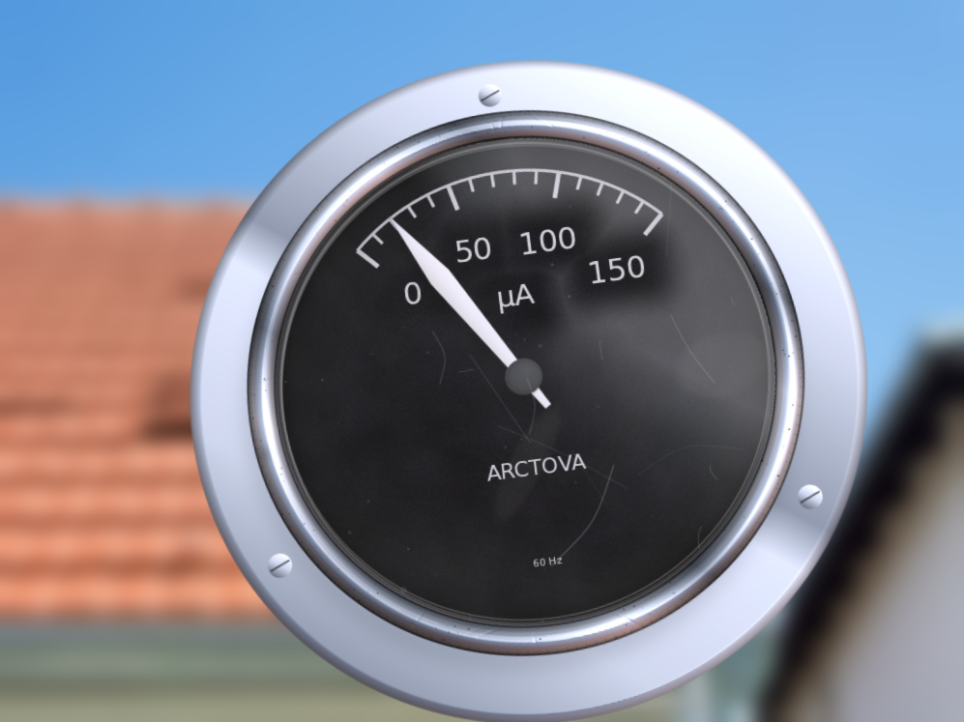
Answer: 20 µA
